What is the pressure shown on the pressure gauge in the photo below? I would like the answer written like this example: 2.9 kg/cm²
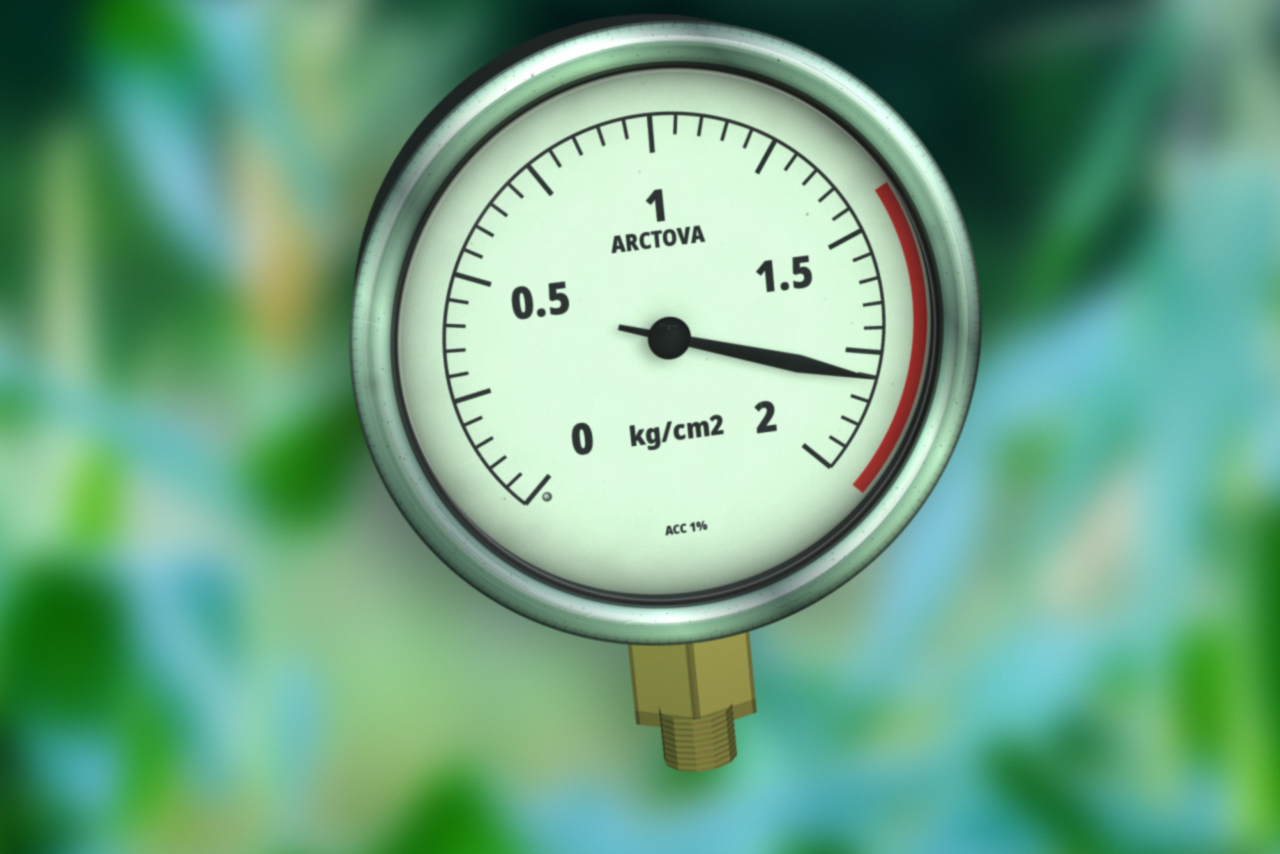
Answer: 1.8 kg/cm²
